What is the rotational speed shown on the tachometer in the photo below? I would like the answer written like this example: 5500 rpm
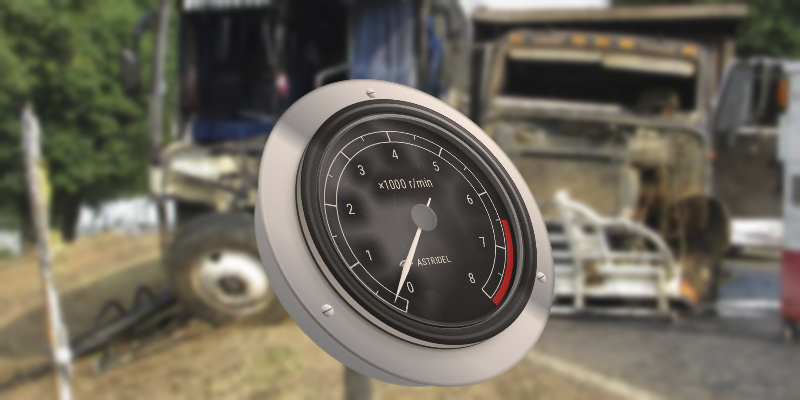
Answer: 250 rpm
